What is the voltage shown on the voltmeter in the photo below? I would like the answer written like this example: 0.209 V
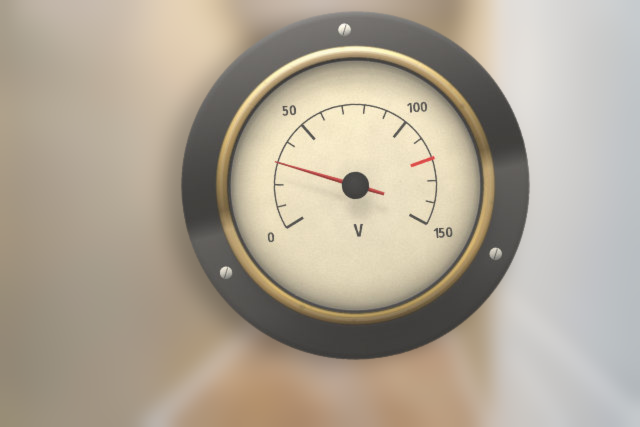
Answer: 30 V
